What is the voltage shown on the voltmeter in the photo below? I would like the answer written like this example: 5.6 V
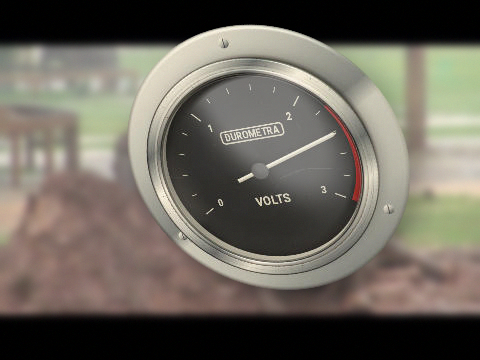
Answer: 2.4 V
